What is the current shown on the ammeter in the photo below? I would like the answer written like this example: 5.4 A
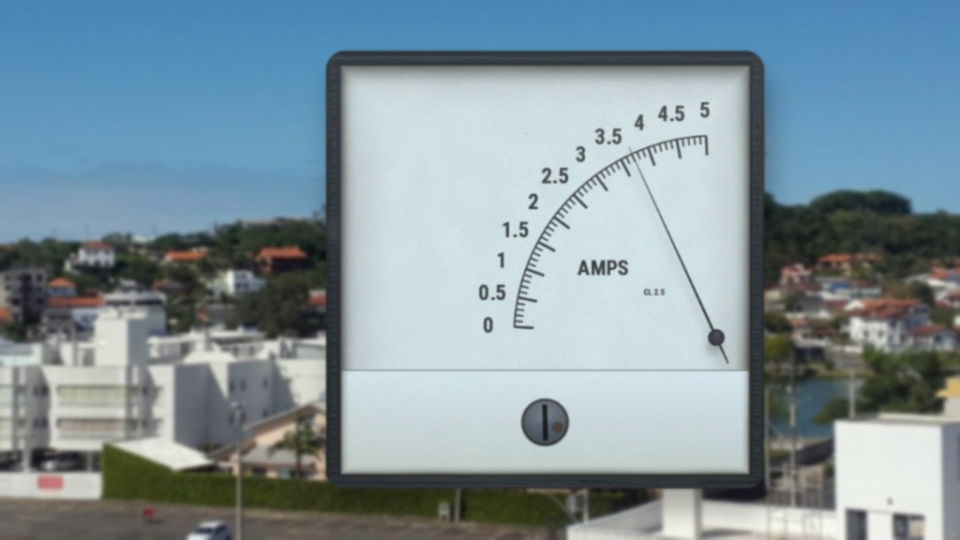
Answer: 3.7 A
